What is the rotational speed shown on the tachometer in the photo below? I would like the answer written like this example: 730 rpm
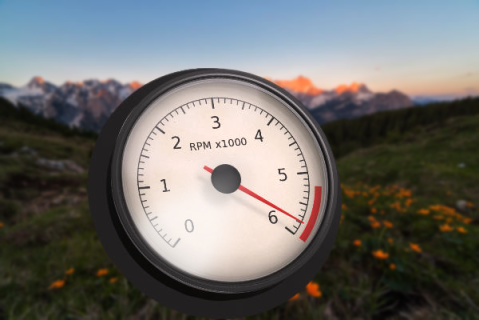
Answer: 5800 rpm
